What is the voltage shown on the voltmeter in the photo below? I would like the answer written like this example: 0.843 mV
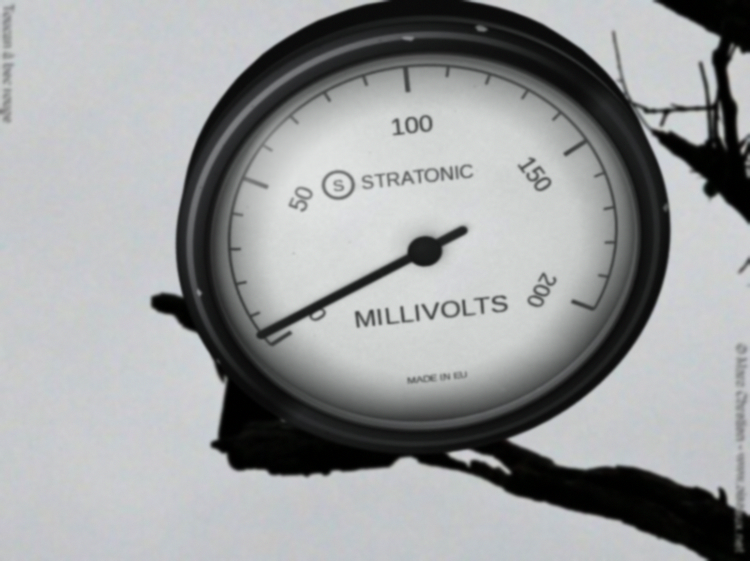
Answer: 5 mV
